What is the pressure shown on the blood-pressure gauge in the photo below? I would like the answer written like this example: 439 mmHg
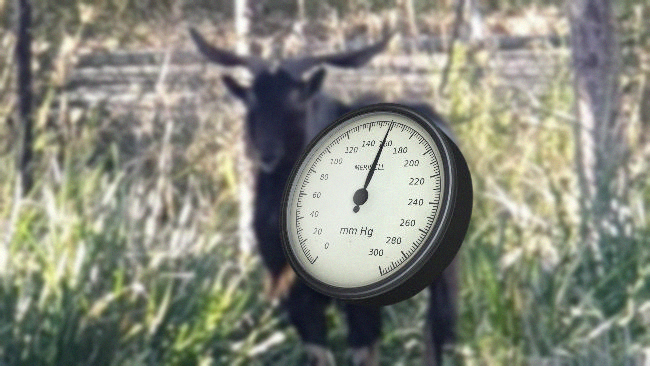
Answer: 160 mmHg
